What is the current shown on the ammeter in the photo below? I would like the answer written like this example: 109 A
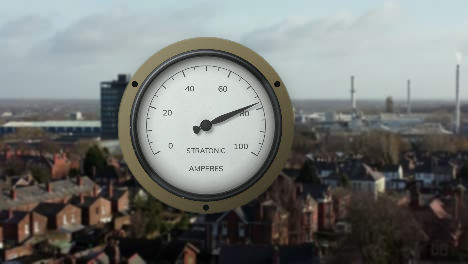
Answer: 77.5 A
